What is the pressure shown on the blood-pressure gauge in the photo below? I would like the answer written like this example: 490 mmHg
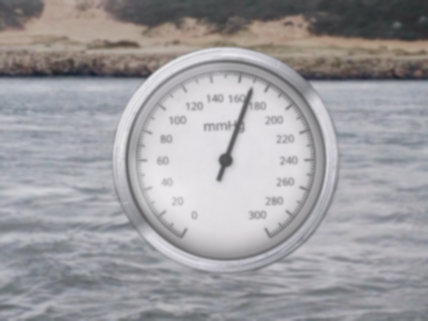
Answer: 170 mmHg
